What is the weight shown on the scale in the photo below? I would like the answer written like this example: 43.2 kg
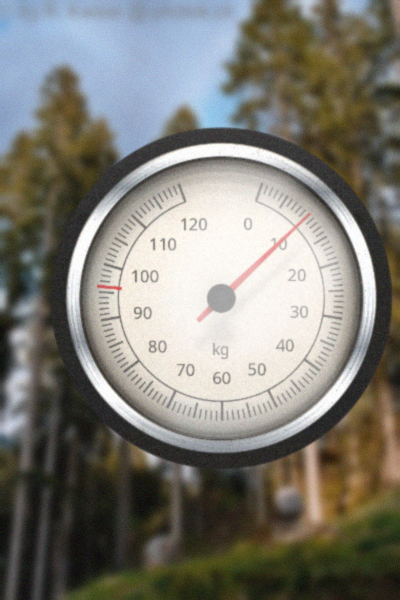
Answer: 10 kg
